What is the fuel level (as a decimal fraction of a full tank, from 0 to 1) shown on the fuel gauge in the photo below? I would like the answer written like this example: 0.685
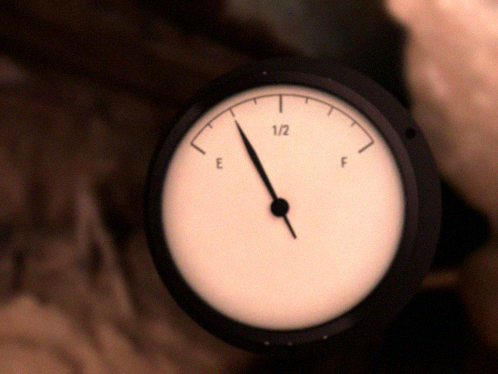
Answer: 0.25
